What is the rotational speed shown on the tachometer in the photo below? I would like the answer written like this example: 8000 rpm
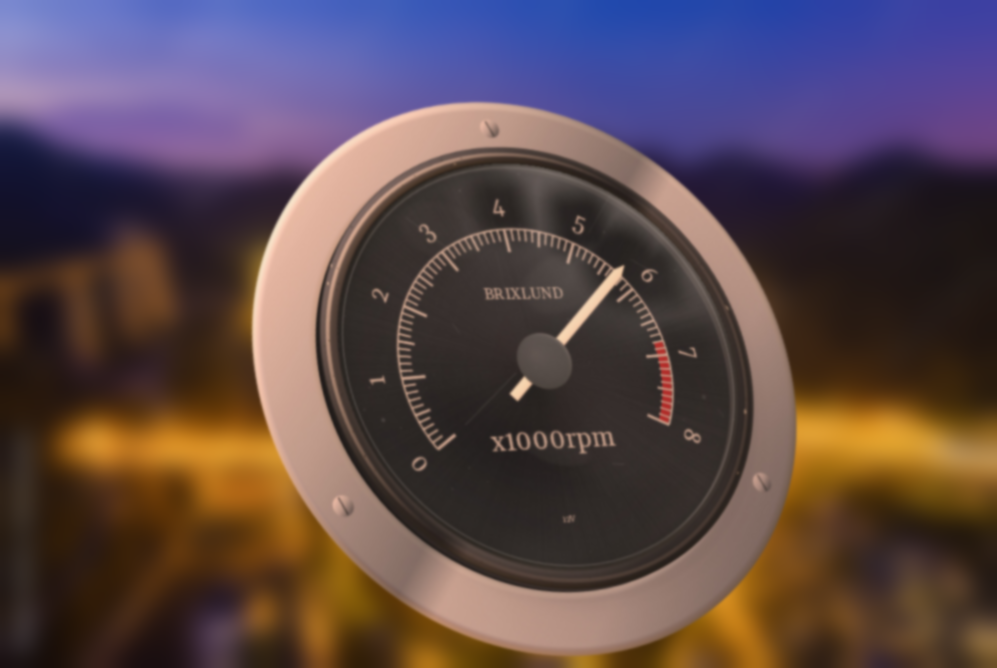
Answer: 5700 rpm
